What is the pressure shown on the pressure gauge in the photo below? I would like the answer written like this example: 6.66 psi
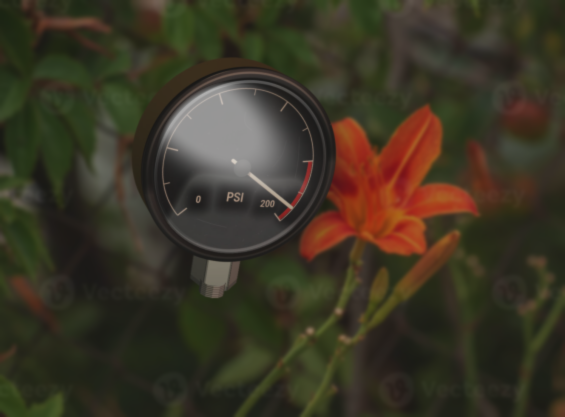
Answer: 190 psi
